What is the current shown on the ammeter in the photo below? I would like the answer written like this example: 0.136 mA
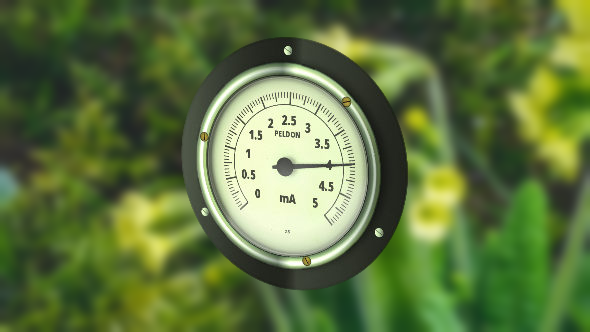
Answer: 4 mA
